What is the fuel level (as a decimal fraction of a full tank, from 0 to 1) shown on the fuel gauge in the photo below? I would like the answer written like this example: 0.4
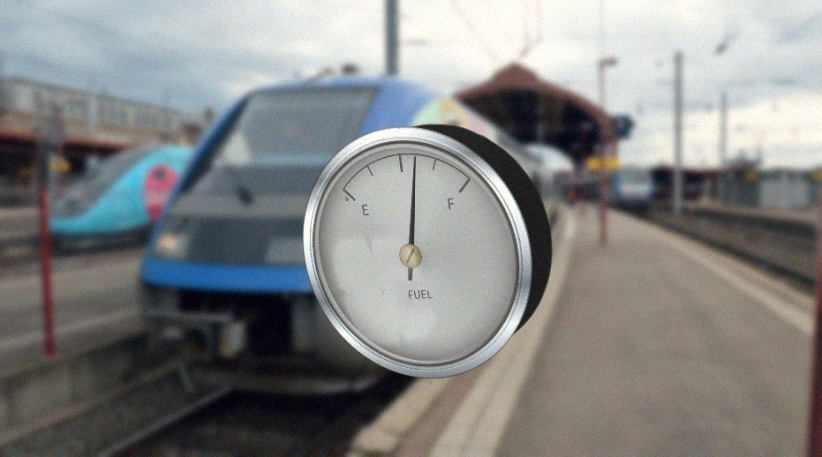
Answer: 0.625
